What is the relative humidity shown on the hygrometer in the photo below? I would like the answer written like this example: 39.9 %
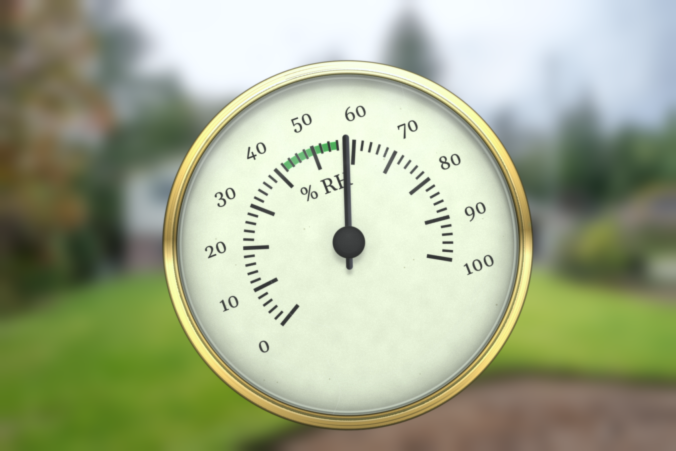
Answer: 58 %
